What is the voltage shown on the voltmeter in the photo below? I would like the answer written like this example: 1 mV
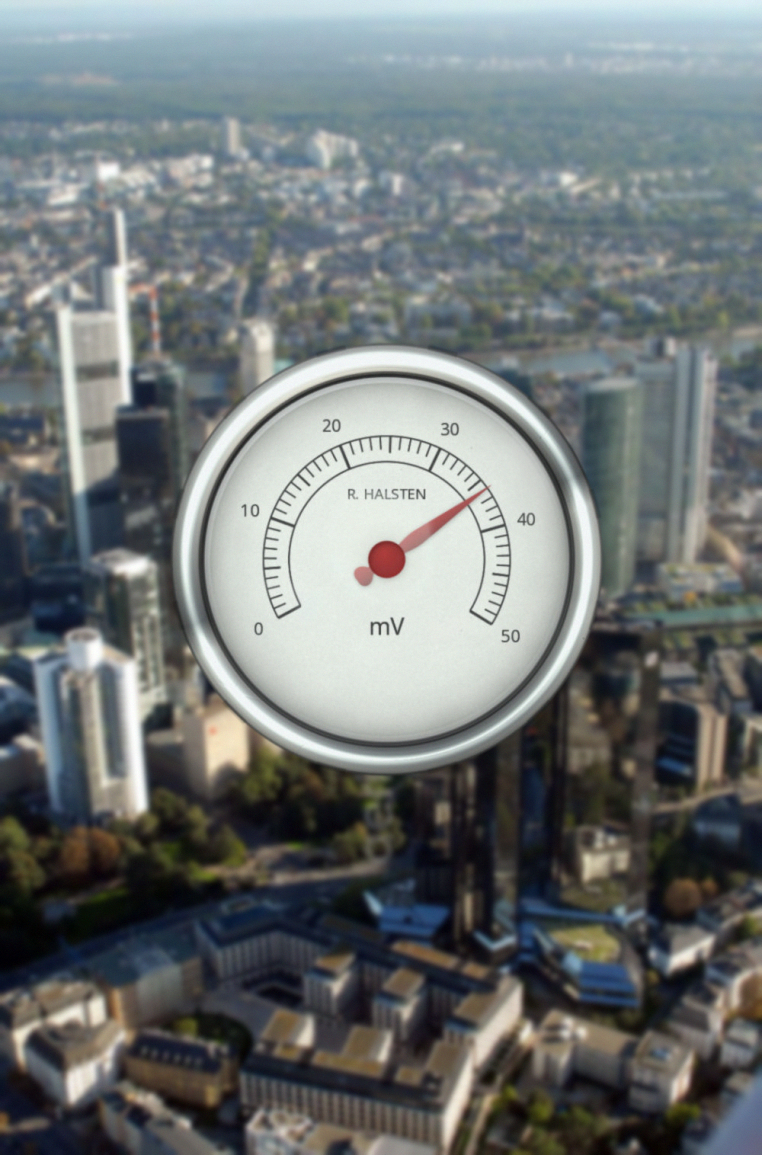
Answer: 36 mV
